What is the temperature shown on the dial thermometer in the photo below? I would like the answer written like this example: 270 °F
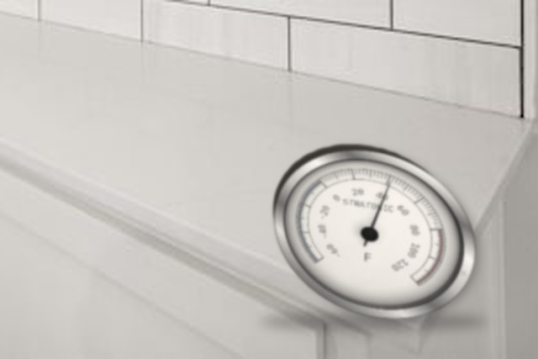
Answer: 40 °F
